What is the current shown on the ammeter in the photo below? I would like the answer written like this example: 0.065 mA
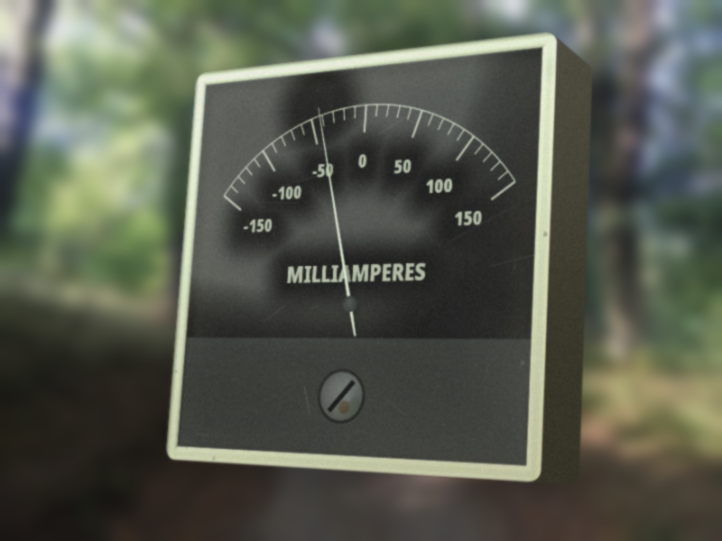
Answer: -40 mA
